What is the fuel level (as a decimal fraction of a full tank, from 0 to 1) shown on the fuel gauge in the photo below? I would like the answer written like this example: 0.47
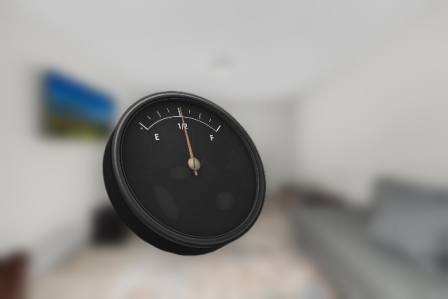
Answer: 0.5
